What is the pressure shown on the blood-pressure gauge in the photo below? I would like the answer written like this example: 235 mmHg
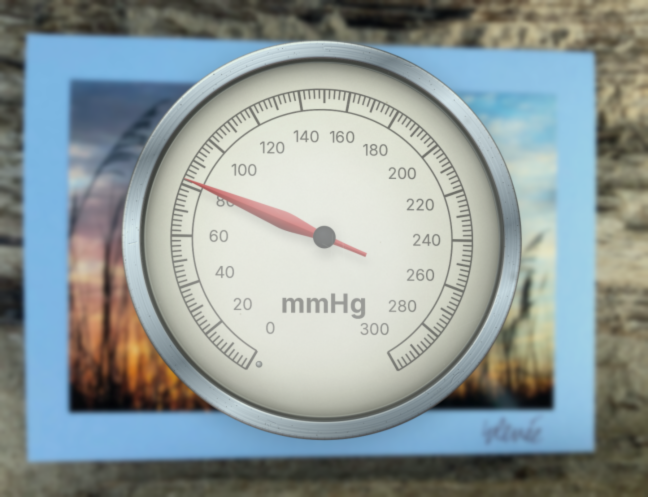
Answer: 82 mmHg
